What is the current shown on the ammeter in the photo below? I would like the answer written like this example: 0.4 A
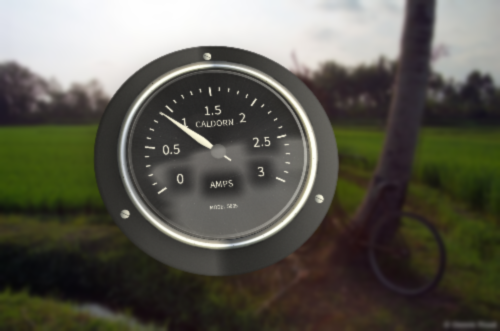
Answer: 0.9 A
